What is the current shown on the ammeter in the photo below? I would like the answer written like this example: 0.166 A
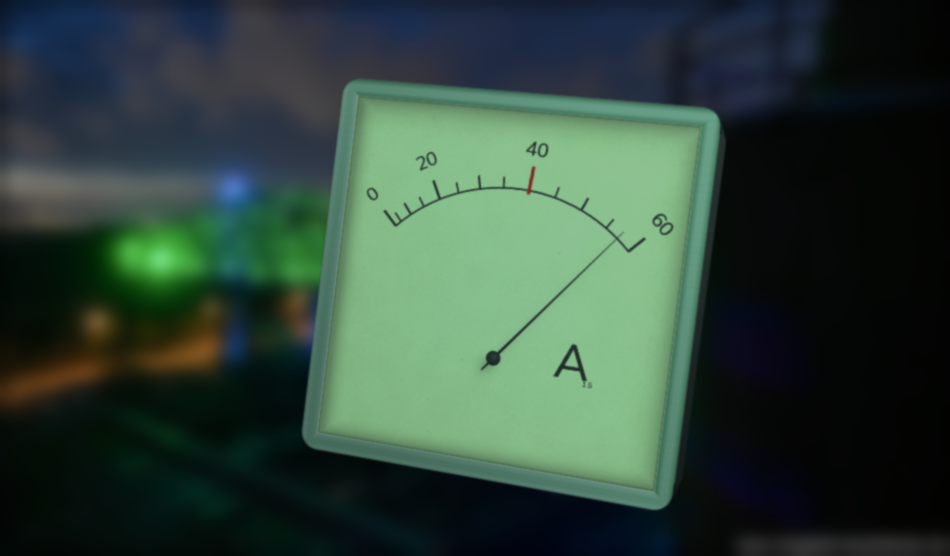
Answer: 57.5 A
